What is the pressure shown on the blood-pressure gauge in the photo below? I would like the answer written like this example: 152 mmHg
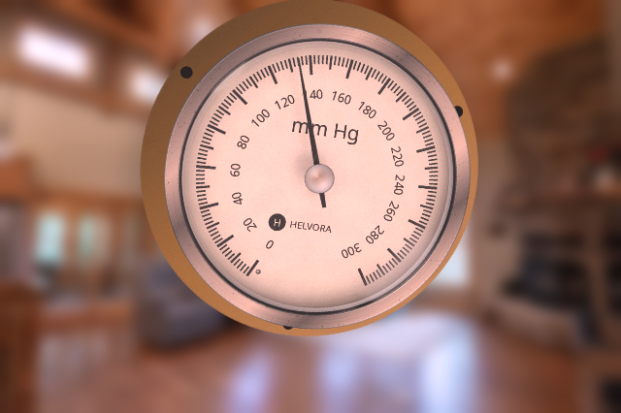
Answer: 134 mmHg
